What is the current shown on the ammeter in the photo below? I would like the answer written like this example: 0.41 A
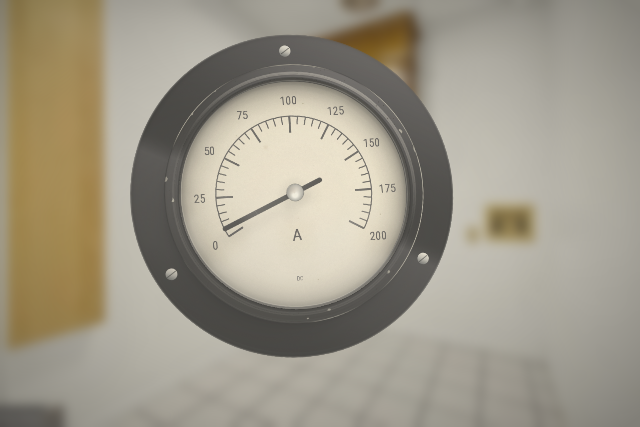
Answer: 5 A
